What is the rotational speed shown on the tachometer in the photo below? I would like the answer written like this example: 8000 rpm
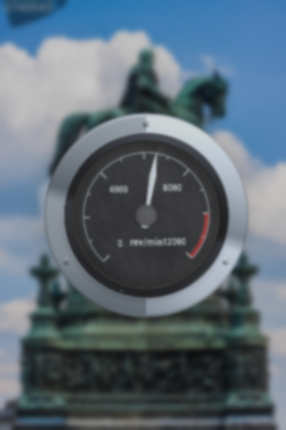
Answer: 6500 rpm
